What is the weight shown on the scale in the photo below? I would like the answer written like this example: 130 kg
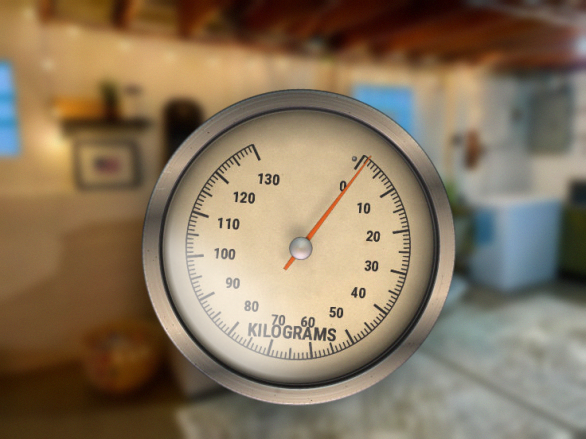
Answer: 1 kg
